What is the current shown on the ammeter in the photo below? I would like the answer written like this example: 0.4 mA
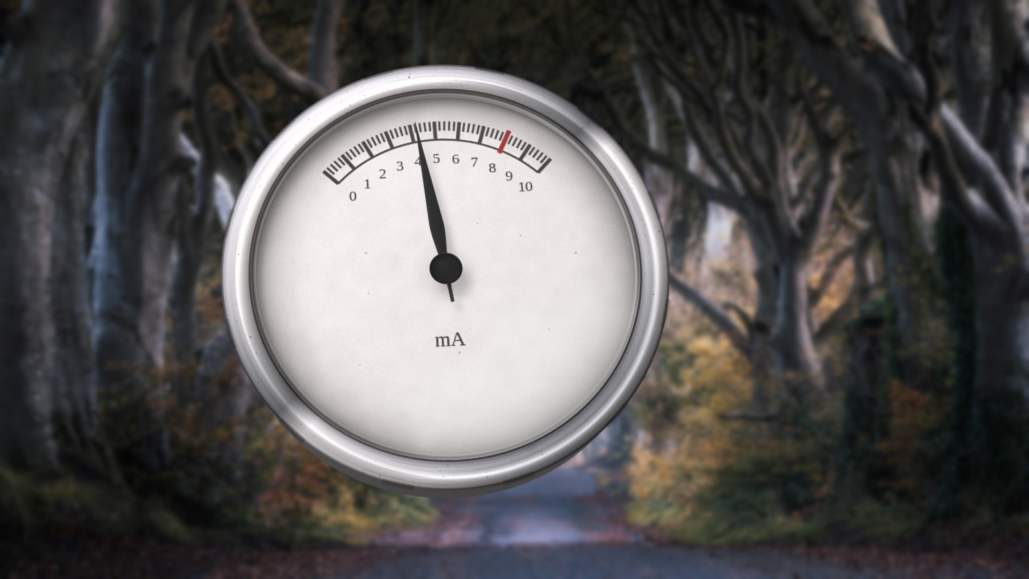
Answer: 4.2 mA
